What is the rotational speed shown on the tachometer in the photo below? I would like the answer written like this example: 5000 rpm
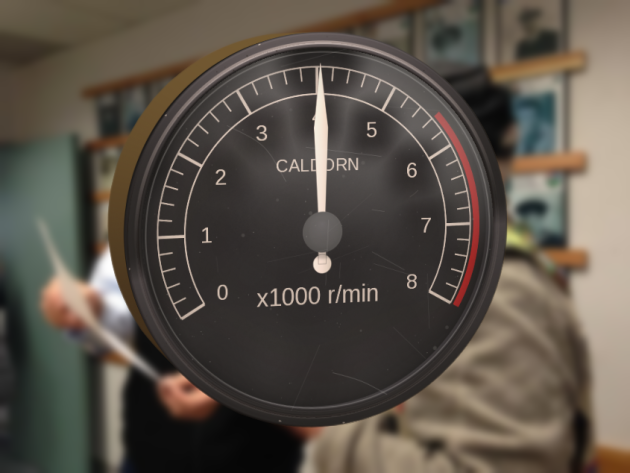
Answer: 4000 rpm
